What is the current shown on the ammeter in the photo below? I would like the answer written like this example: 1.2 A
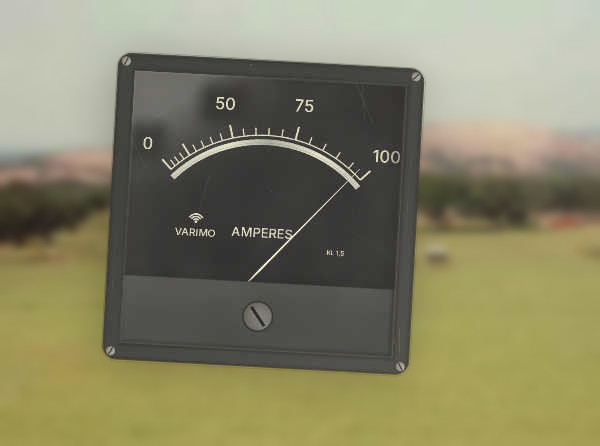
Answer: 97.5 A
